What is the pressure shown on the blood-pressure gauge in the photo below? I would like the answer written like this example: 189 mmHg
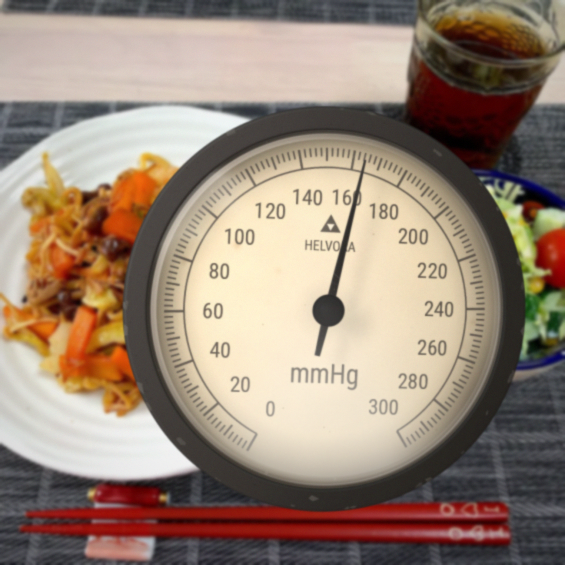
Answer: 164 mmHg
